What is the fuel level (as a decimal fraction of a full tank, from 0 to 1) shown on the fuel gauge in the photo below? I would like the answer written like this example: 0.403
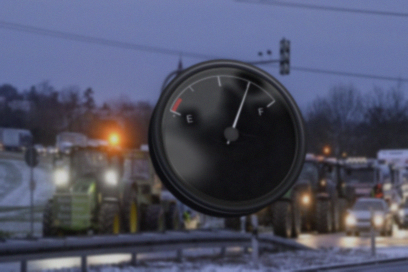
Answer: 0.75
